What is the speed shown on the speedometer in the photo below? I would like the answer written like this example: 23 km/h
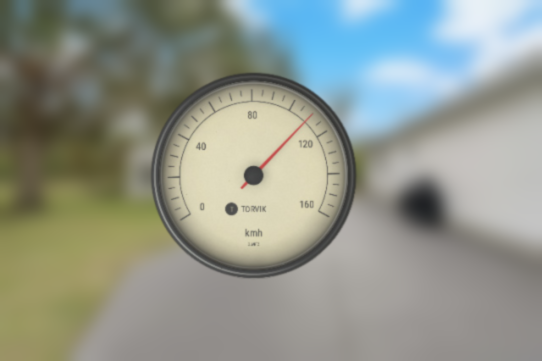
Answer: 110 km/h
